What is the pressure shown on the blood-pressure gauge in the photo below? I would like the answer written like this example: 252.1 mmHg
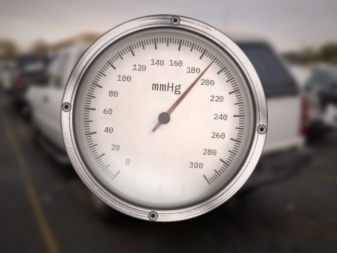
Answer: 190 mmHg
